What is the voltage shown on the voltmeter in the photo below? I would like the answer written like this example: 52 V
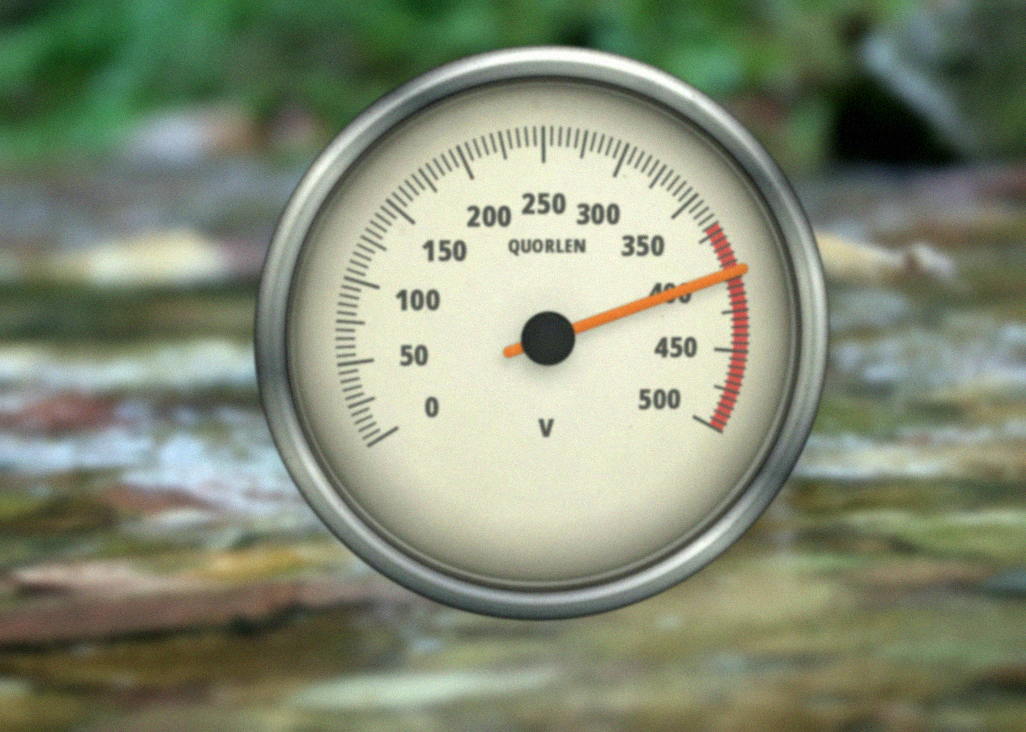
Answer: 400 V
